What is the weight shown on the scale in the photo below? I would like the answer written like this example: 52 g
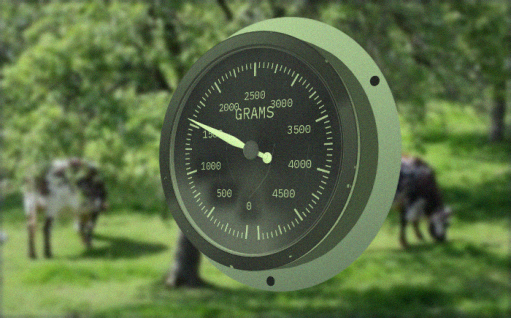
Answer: 1550 g
